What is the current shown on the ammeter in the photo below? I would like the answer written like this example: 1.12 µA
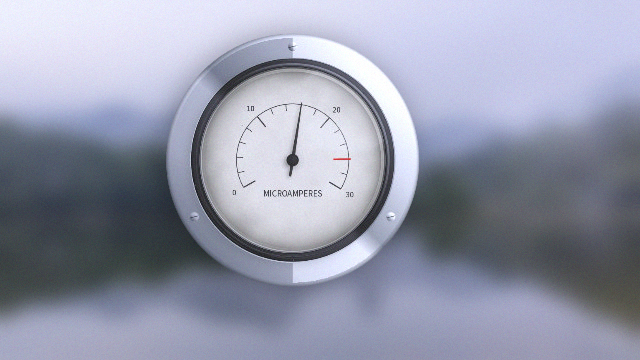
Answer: 16 µA
